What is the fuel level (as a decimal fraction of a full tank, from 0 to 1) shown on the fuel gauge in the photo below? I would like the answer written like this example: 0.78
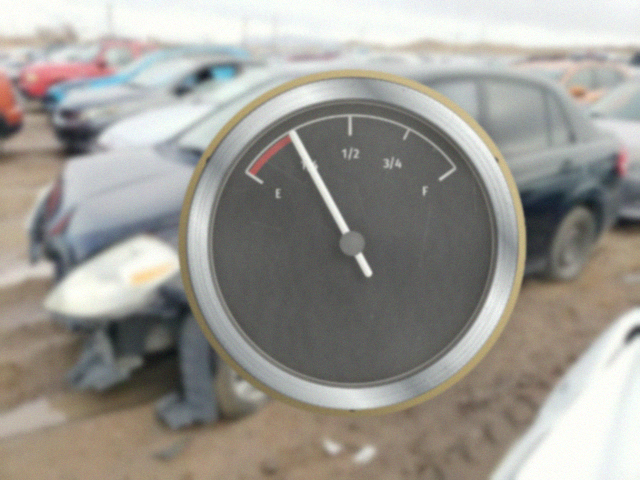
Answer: 0.25
